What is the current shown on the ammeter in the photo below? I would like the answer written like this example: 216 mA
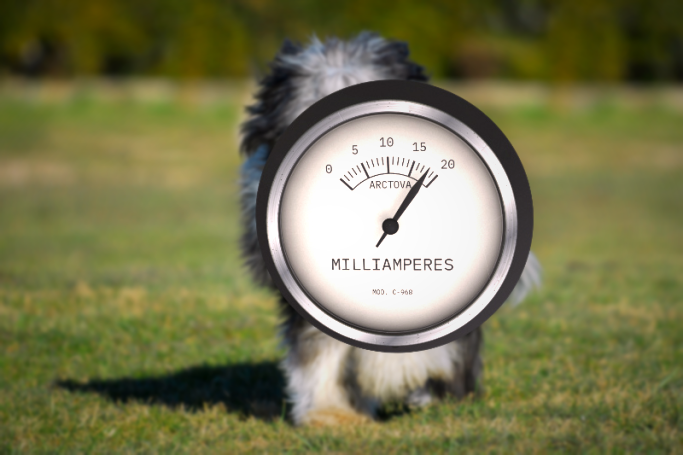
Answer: 18 mA
